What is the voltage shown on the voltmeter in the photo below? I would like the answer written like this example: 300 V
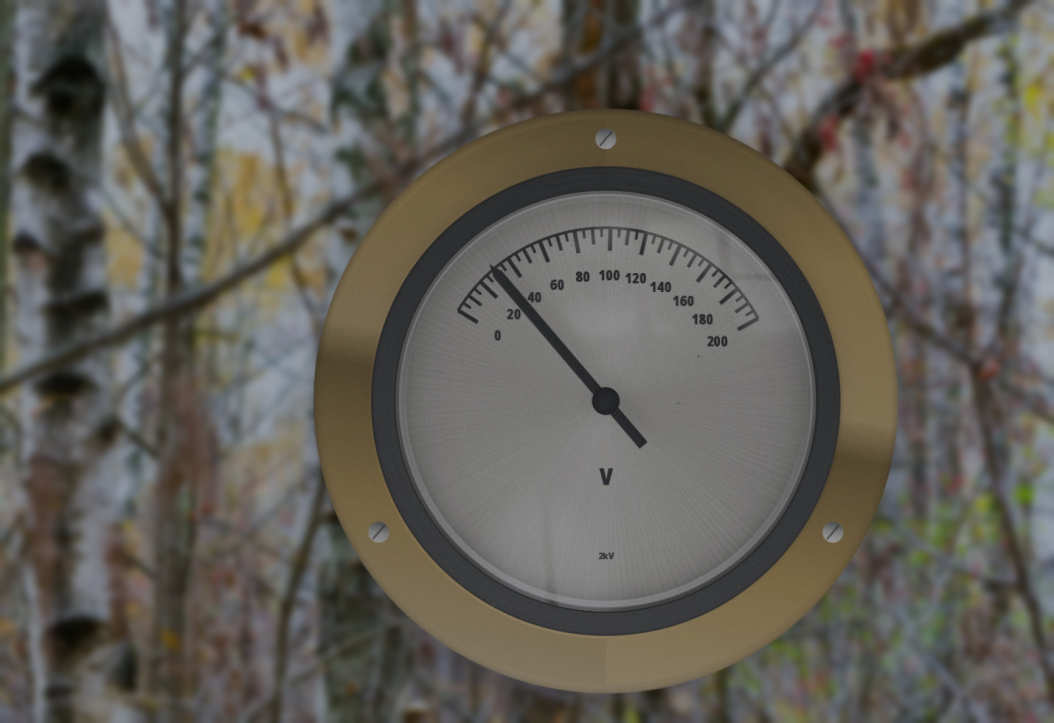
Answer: 30 V
